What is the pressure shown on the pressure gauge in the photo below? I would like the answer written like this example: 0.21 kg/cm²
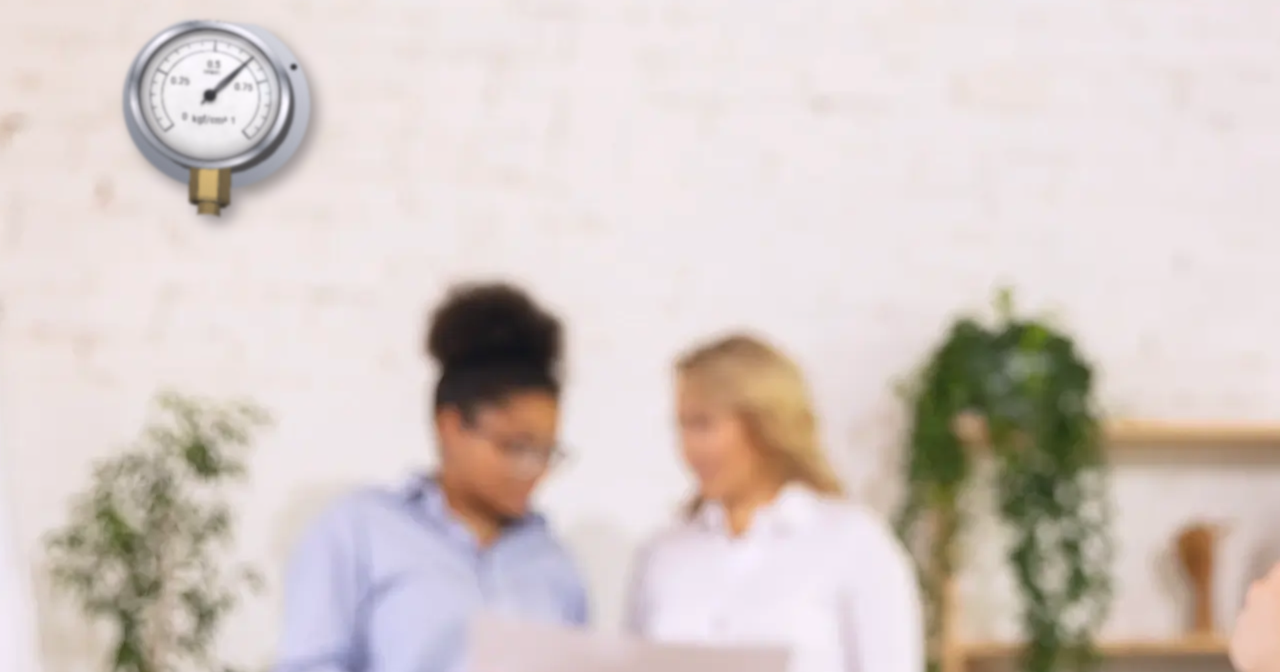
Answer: 0.65 kg/cm²
